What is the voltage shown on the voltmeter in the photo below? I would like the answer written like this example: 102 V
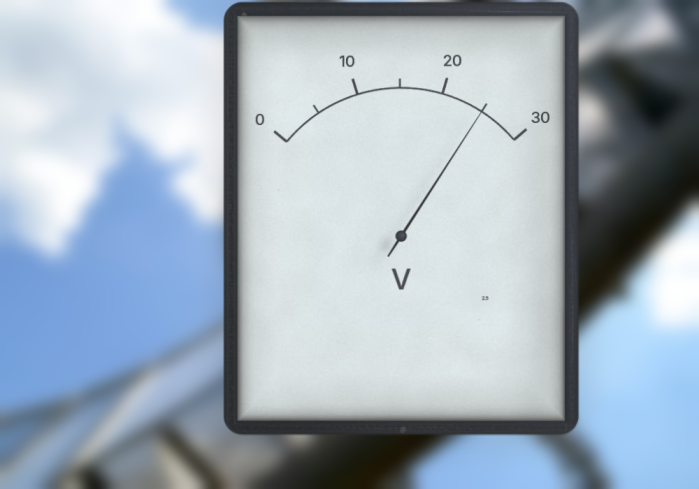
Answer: 25 V
